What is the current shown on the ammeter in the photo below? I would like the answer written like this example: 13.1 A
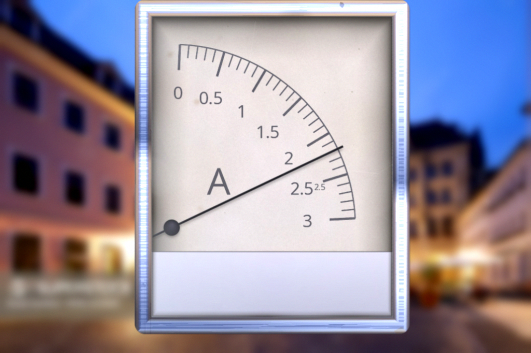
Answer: 2.2 A
